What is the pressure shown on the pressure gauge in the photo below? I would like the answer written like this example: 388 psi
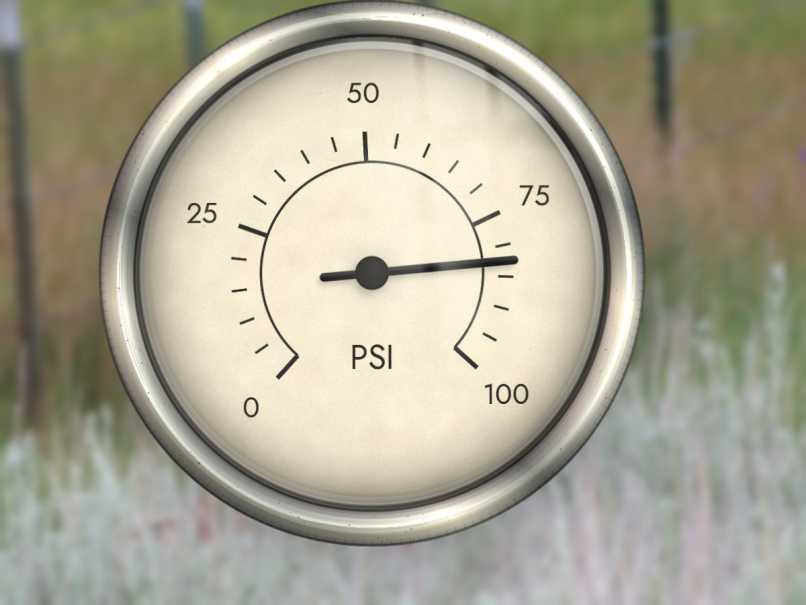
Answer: 82.5 psi
